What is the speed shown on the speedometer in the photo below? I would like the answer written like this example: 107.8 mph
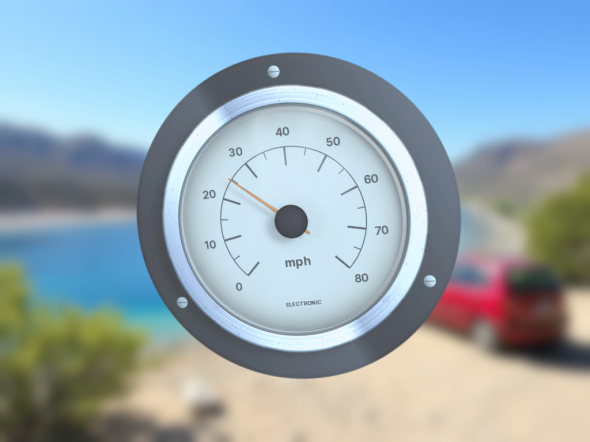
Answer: 25 mph
